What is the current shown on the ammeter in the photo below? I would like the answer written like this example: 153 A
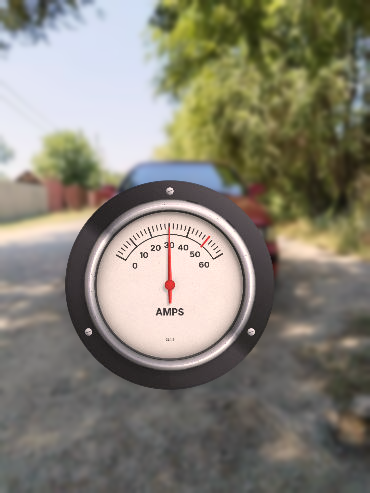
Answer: 30 A
